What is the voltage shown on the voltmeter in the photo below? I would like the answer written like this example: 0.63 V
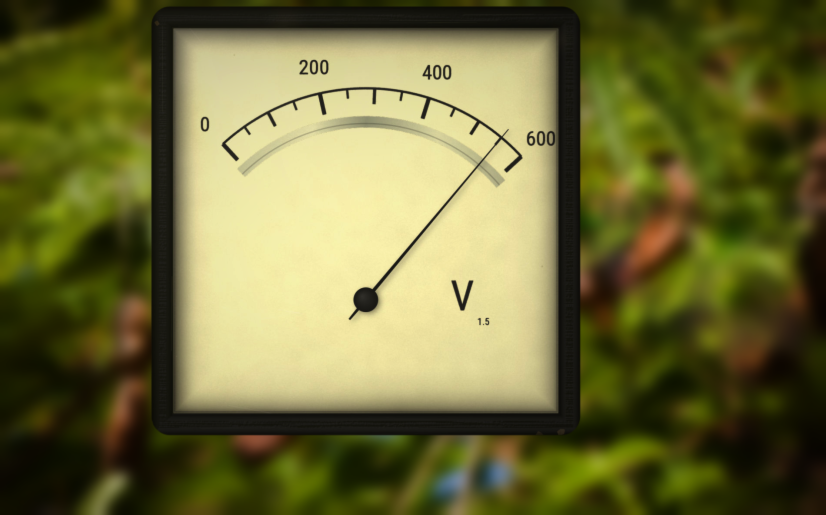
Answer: 550 V
